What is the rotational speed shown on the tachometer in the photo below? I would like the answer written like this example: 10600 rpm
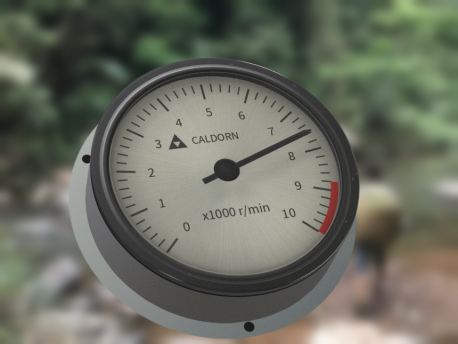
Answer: 7600 rpm
